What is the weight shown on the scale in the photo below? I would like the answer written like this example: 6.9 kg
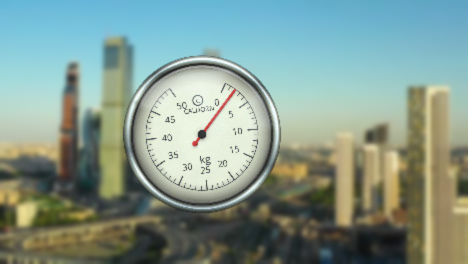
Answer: 2 kg
